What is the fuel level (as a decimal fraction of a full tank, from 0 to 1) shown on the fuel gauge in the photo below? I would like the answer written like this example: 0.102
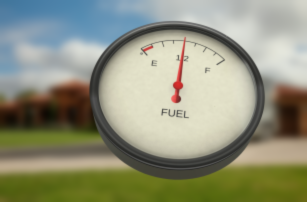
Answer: 0.5
